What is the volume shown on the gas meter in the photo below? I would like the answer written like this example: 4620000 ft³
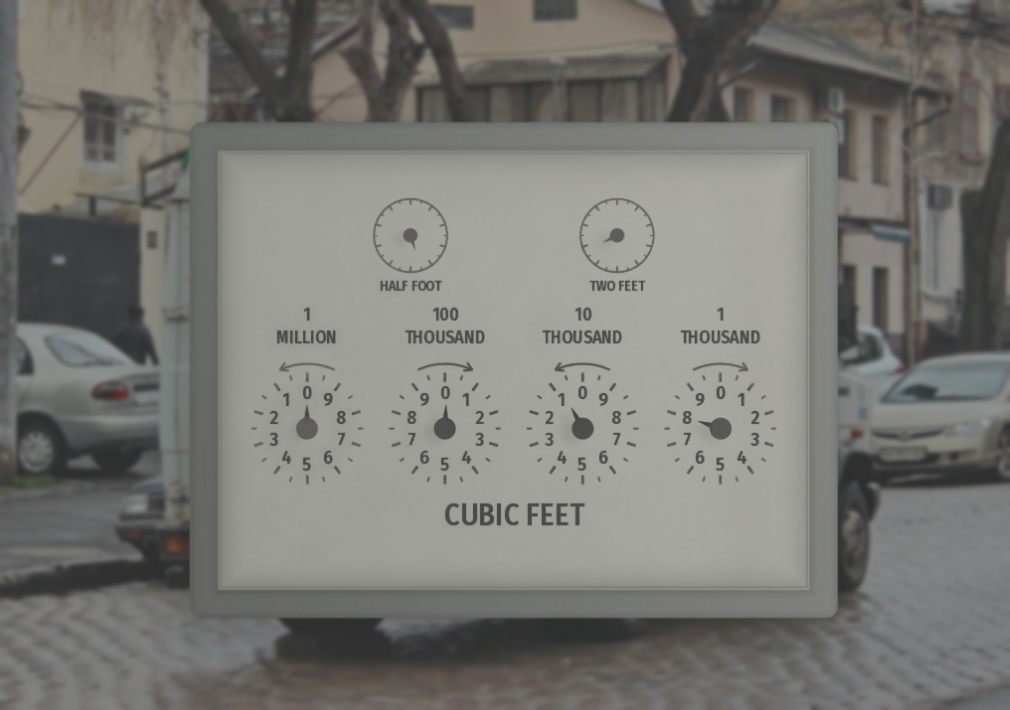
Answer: 800 ft³
